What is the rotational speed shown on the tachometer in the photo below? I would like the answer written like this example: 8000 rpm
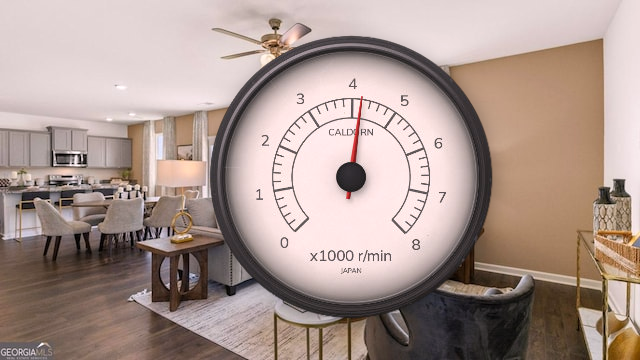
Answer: 4200 rpm
